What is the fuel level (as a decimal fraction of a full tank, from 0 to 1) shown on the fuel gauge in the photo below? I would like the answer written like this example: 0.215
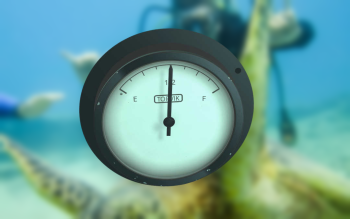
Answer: 0.5
